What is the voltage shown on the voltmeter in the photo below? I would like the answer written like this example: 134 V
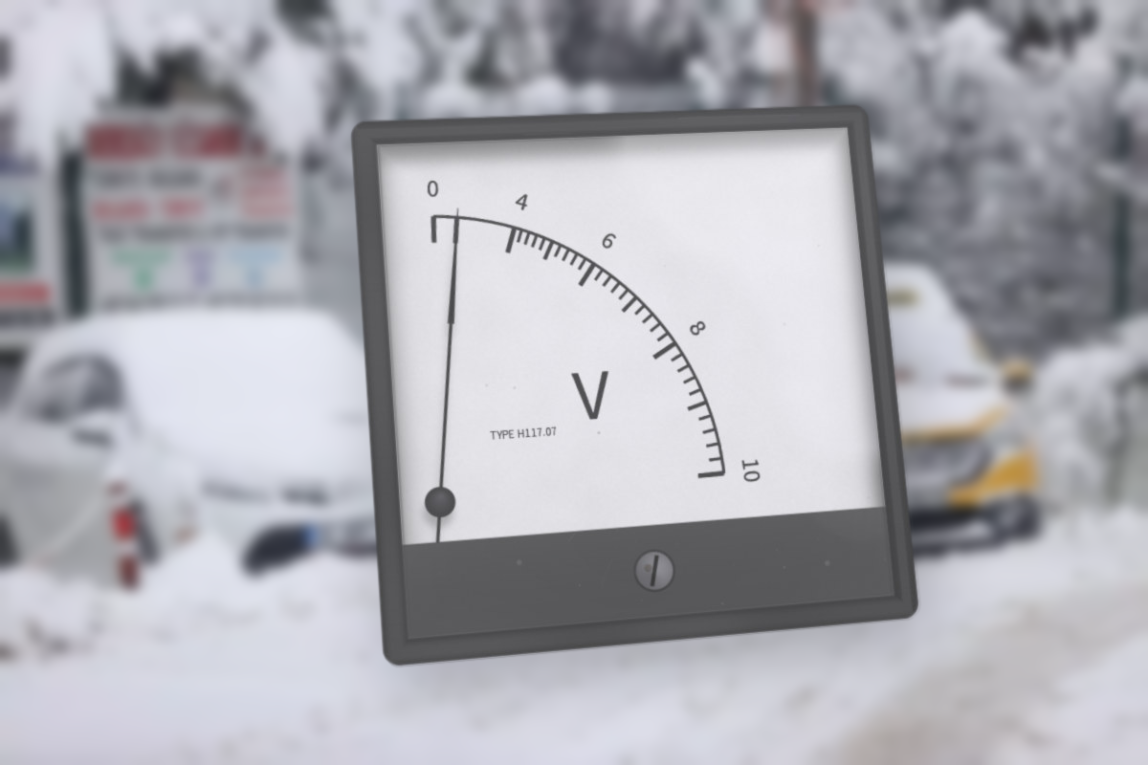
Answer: 2 V
